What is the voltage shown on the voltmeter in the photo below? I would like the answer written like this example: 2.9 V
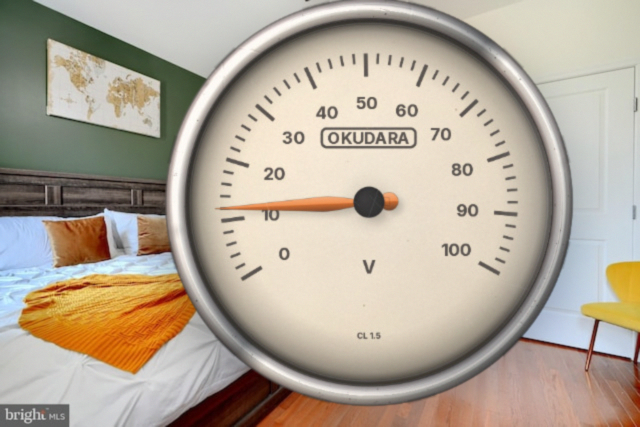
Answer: 12 V
